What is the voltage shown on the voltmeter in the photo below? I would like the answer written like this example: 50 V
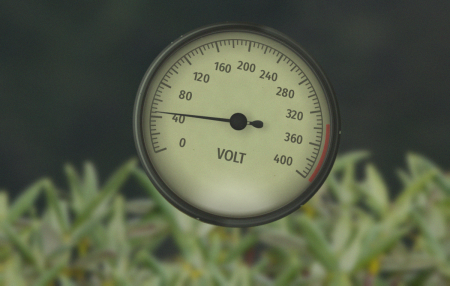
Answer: 45 V
